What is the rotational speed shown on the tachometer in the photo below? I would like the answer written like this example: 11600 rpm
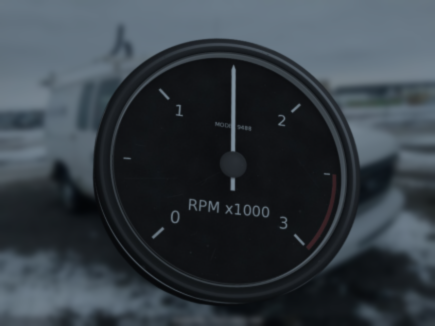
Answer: 1500 rpm
